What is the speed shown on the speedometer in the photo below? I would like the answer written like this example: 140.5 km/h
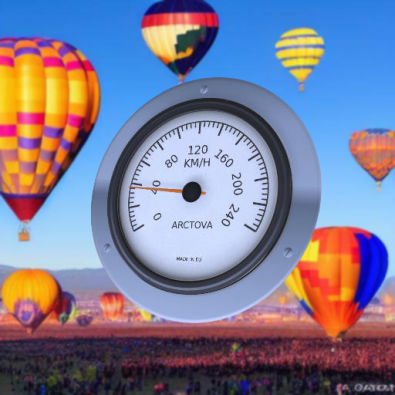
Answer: 36 km/h
